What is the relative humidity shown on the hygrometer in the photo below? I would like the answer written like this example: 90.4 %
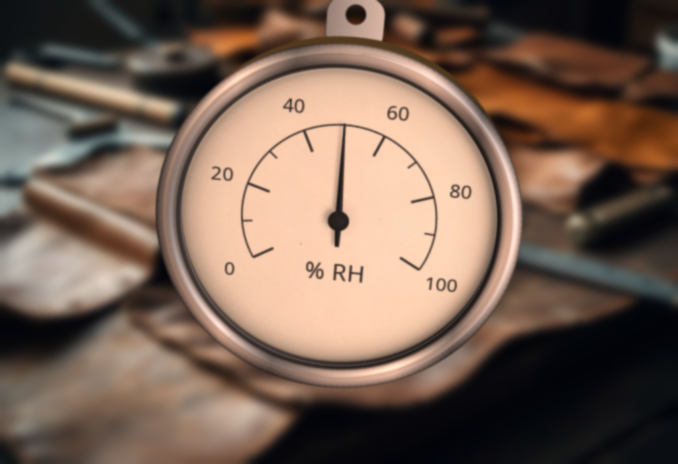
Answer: 50 %
